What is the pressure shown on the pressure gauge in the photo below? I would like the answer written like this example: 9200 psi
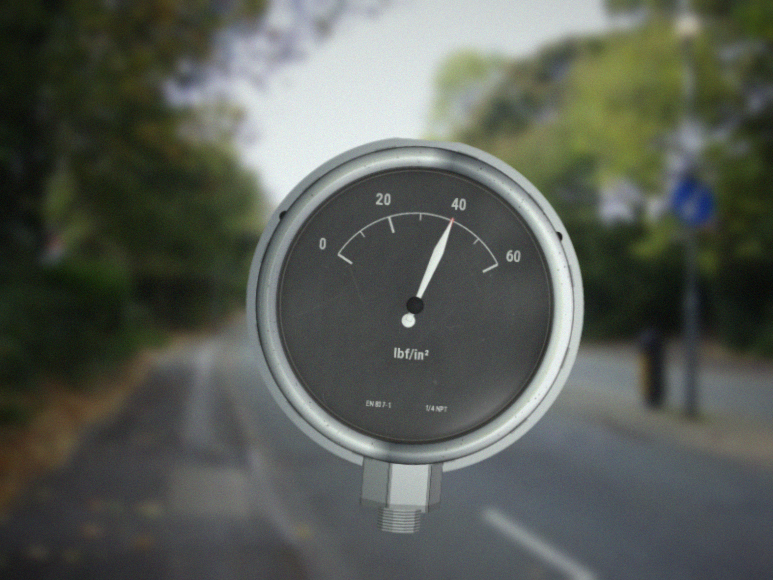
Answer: 40 psi
